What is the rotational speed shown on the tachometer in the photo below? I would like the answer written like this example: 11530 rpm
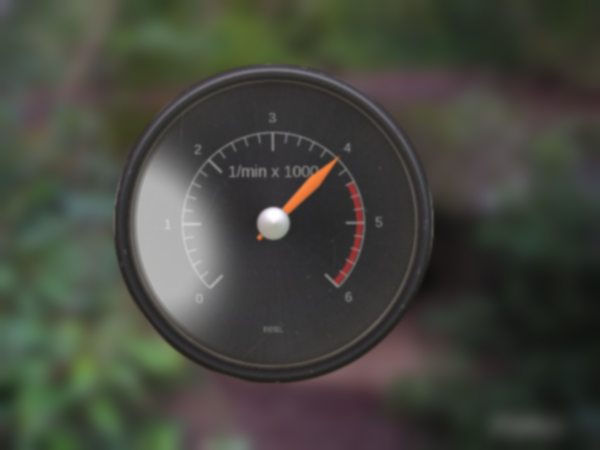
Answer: 4000 rpm
